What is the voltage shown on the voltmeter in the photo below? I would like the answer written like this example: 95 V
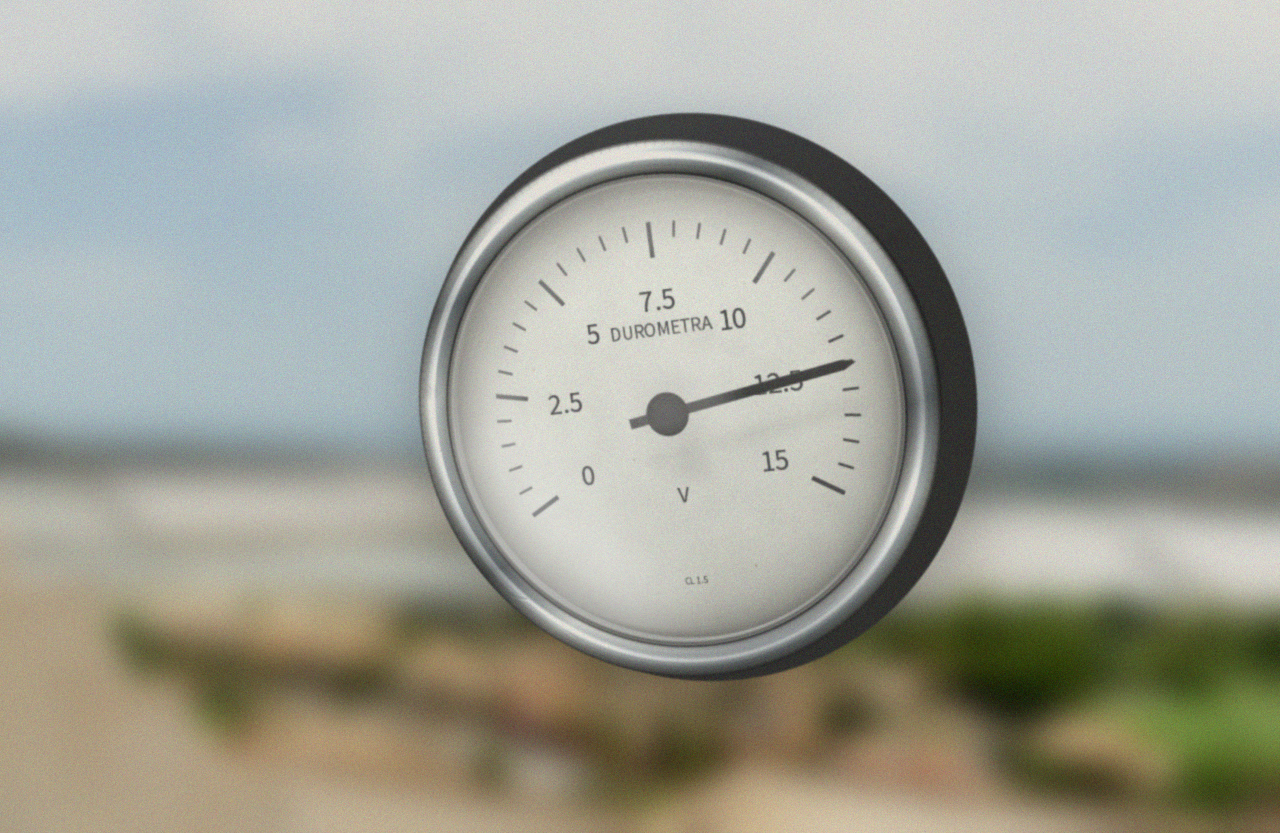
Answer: 12.5 V
